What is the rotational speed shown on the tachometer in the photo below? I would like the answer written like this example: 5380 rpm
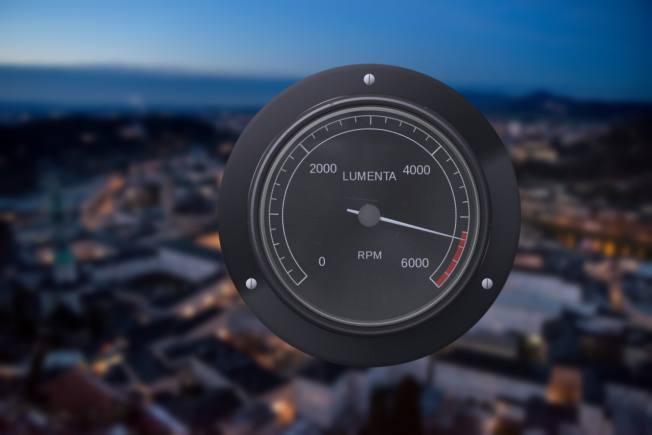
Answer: 5300 rpm
